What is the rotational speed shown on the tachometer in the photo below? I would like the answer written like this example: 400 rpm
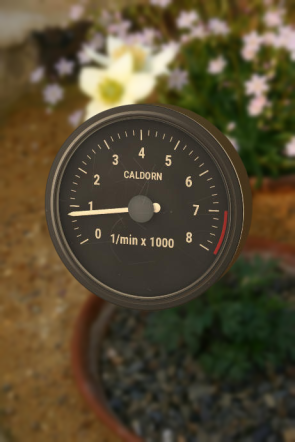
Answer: 800 rpm
